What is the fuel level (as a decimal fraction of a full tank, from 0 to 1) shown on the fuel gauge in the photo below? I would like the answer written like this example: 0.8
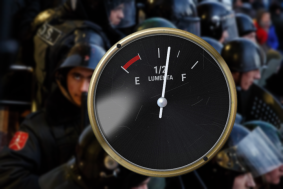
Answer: 0.625
